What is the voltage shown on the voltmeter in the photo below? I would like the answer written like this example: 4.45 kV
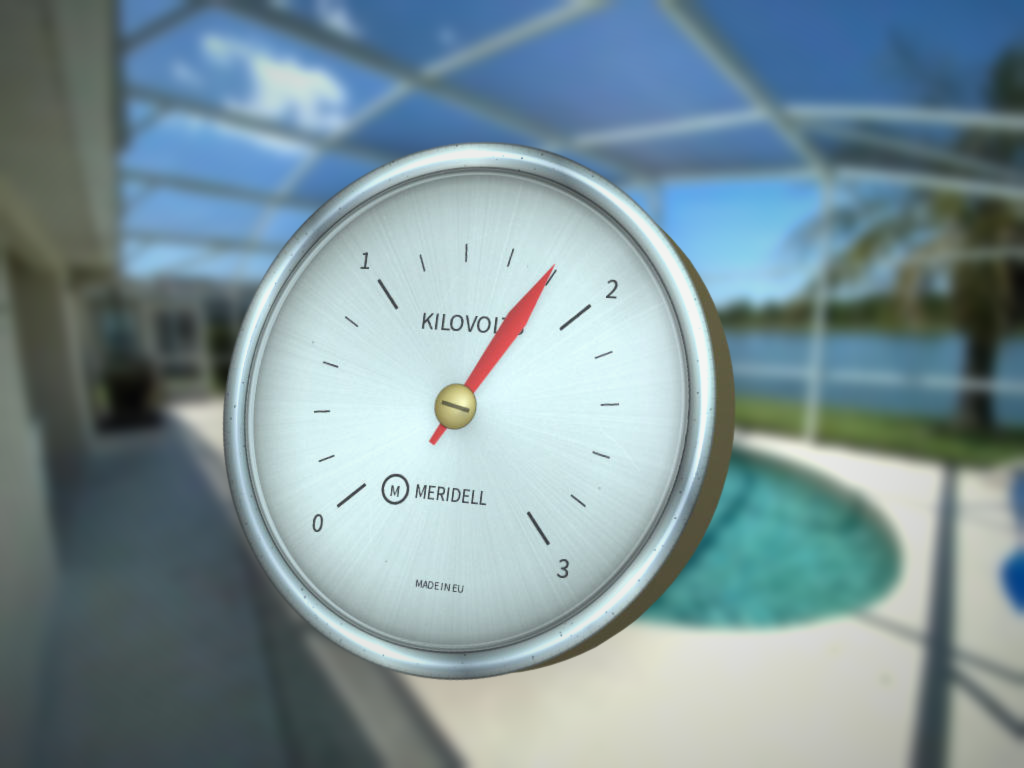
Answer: 1.8 kV
